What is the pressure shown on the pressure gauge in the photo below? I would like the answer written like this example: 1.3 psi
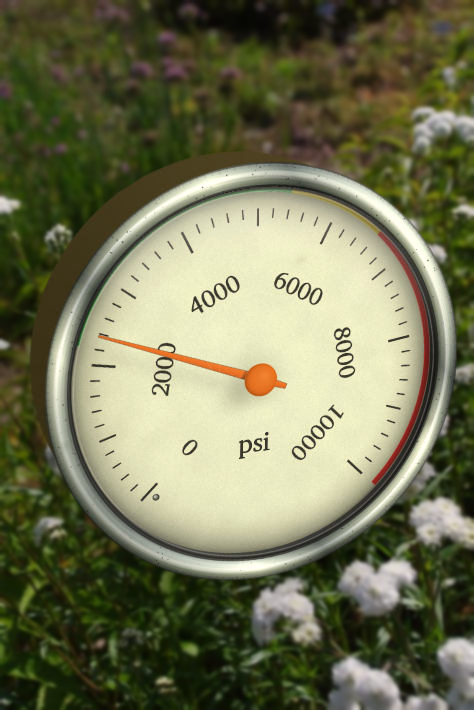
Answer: 2400 psi
